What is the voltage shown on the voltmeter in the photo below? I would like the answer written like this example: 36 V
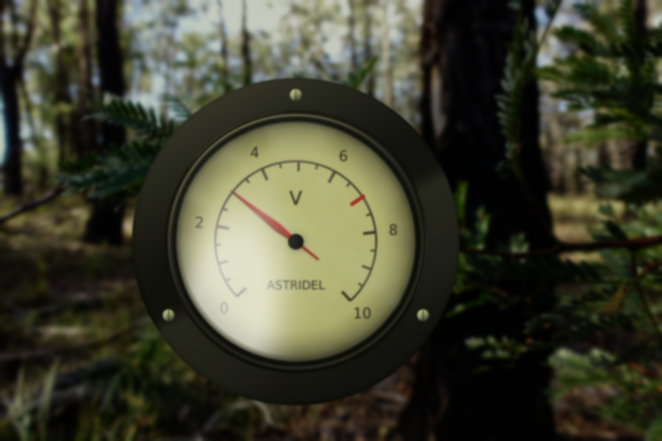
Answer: 3 V
